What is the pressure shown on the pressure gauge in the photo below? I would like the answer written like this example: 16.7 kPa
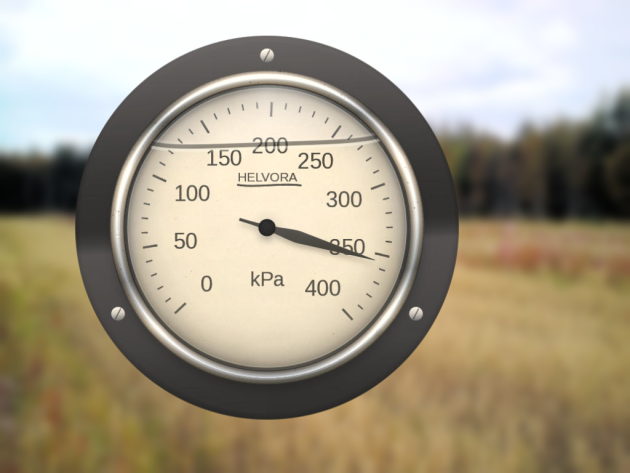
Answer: 355 kPa
